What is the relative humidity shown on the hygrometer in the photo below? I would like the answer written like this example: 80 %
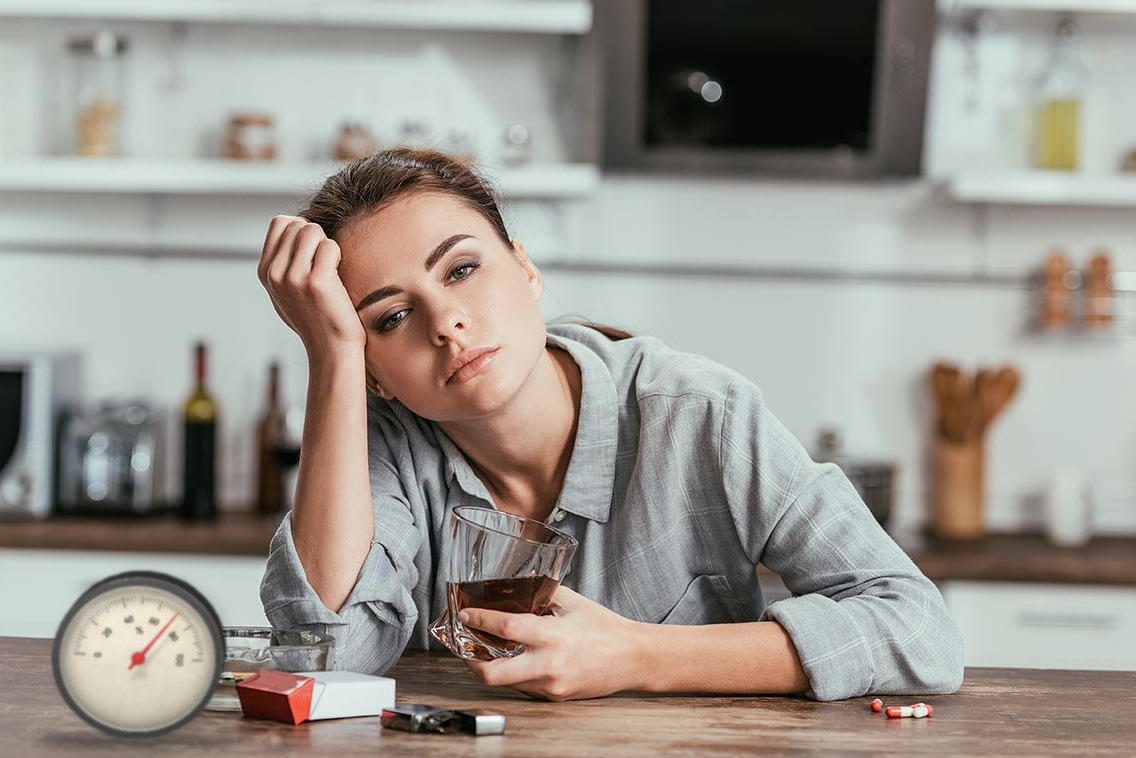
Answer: 70 %
